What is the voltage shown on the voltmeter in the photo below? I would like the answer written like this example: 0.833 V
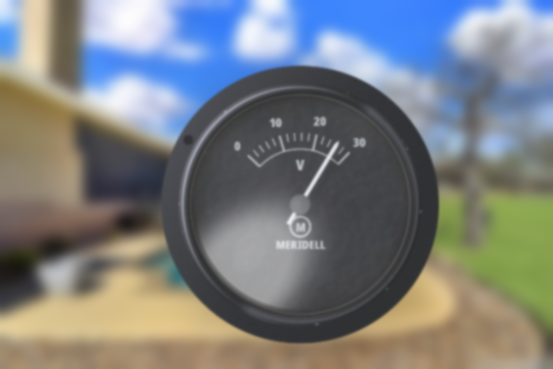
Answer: 26 V
